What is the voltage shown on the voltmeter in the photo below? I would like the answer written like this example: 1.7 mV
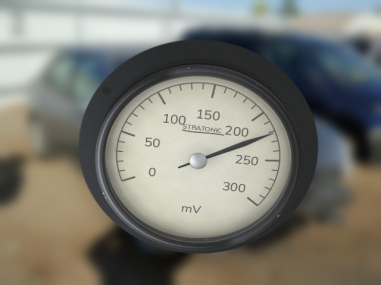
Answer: 220 mV
